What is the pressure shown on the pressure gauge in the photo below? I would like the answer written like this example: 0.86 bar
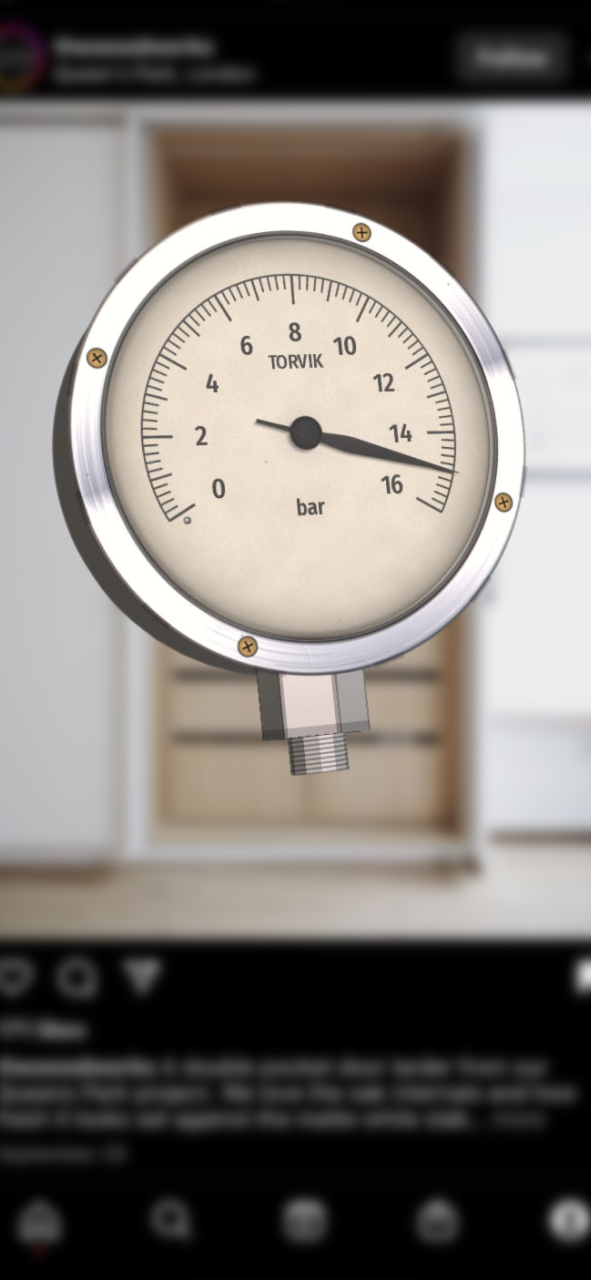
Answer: 15 bar
